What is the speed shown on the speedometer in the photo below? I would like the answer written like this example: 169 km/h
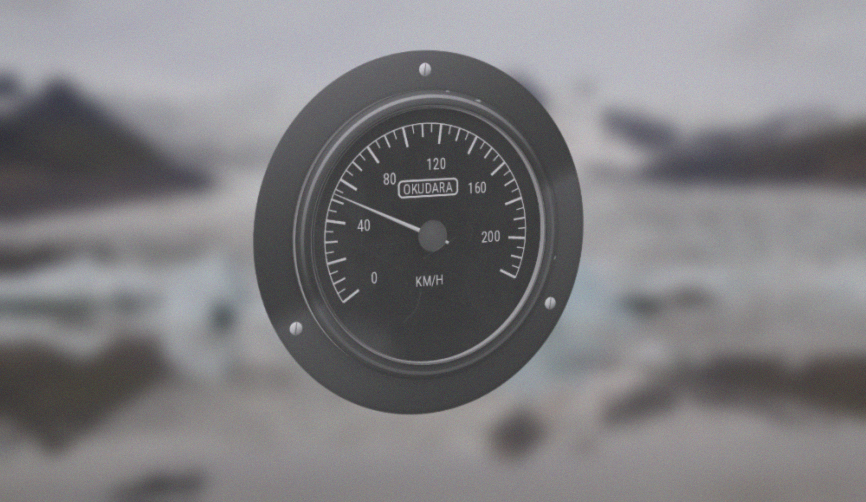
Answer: 52.5 km/h
